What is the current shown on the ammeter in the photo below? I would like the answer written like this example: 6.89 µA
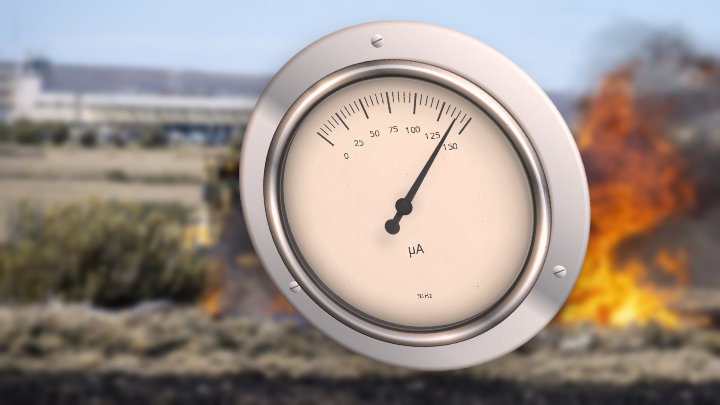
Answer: 140 µA
